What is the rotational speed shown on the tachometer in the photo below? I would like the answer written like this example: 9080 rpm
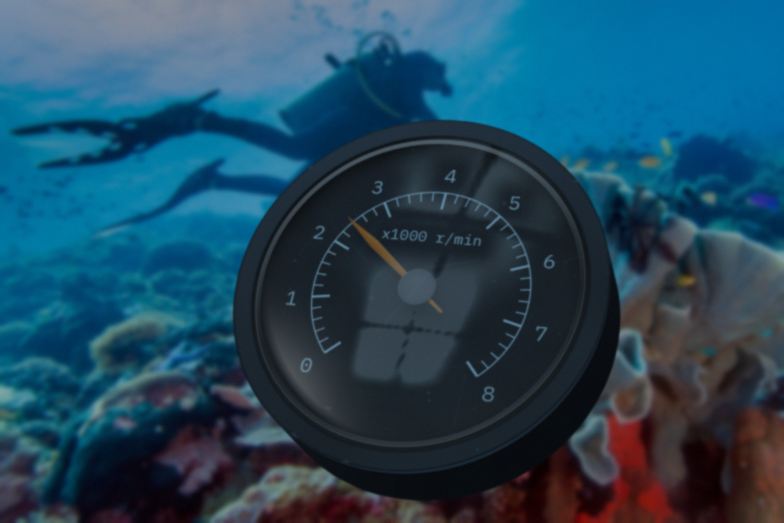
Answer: 2400 rpm
